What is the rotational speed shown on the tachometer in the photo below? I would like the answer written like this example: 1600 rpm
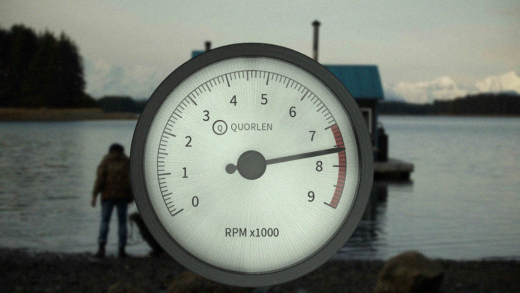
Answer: 7600 rpm
